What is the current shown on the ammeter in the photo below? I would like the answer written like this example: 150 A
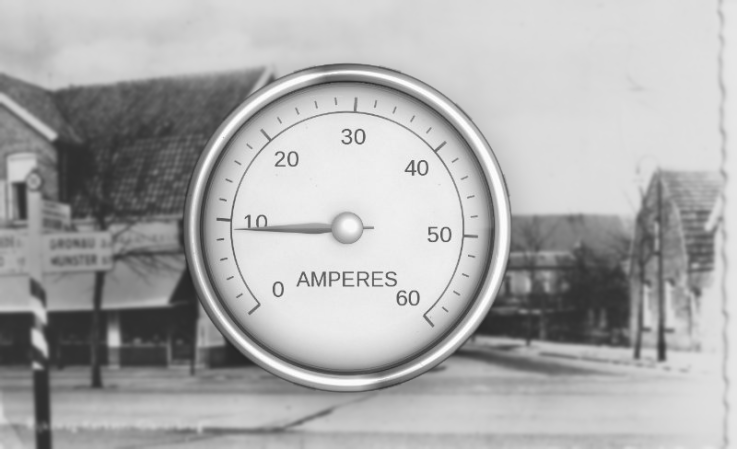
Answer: 9 A
